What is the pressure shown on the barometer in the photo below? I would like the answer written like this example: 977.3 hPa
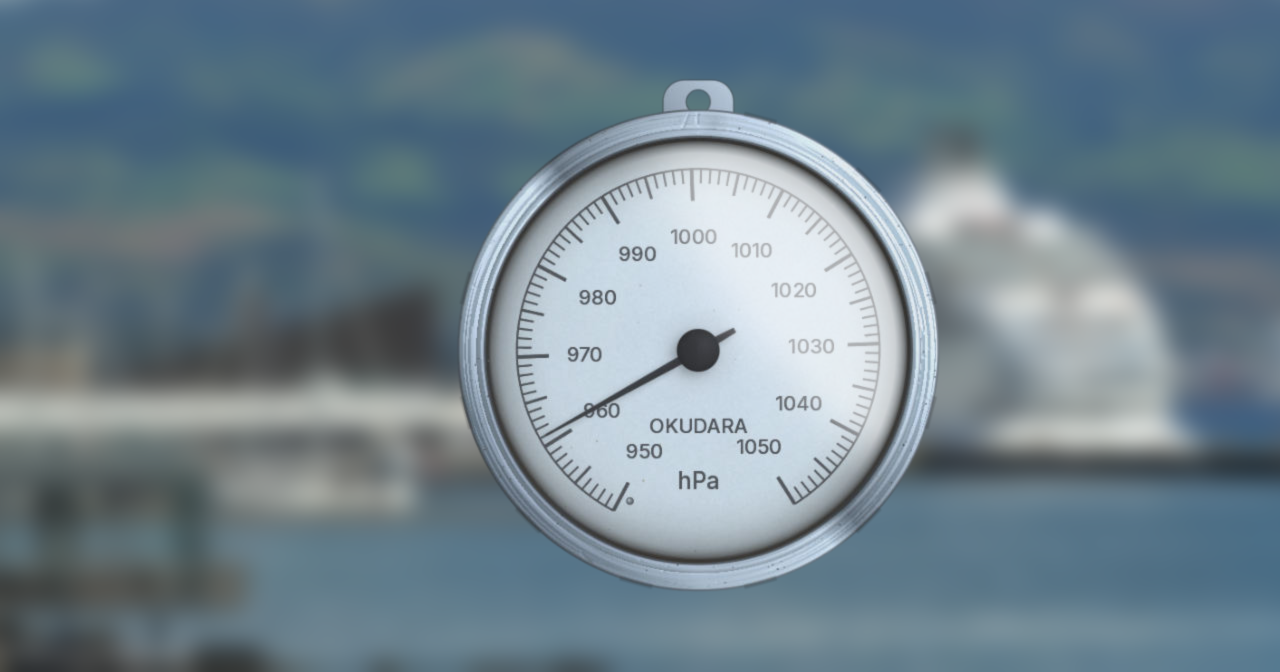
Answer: 961 hPa
